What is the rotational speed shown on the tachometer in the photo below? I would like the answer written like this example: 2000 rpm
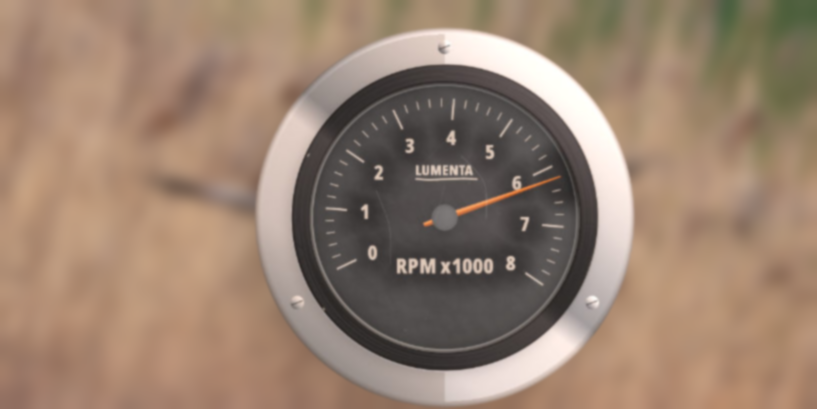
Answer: 6200 rpm
